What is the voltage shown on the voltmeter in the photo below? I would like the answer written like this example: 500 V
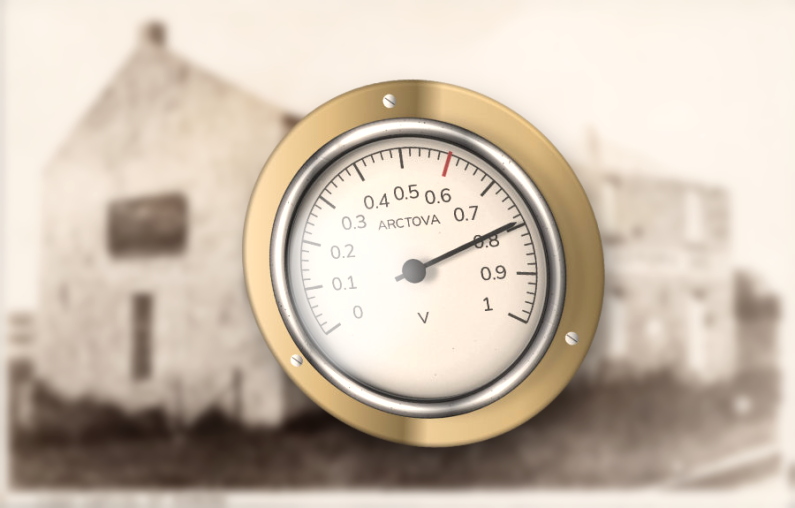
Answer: 0.79 V
